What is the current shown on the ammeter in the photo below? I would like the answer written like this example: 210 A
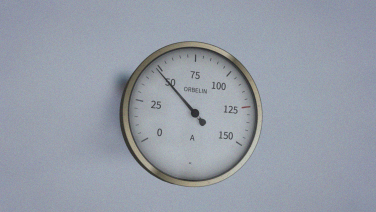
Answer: 47.5 A
